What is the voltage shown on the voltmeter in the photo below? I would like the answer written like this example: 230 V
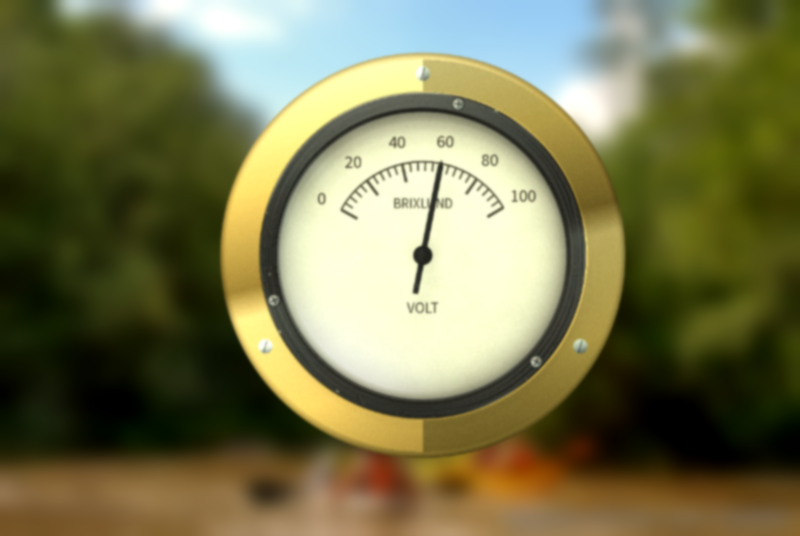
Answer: 60 V
